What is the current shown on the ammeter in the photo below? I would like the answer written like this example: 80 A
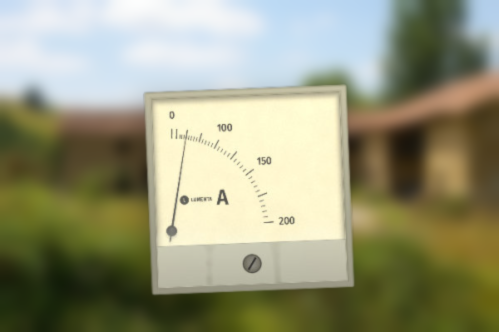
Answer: 50 A
